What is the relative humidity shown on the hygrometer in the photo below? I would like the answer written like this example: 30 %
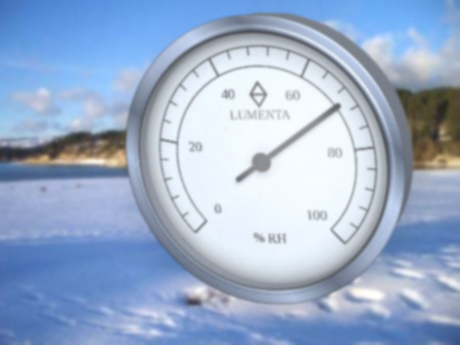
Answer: 70 %
